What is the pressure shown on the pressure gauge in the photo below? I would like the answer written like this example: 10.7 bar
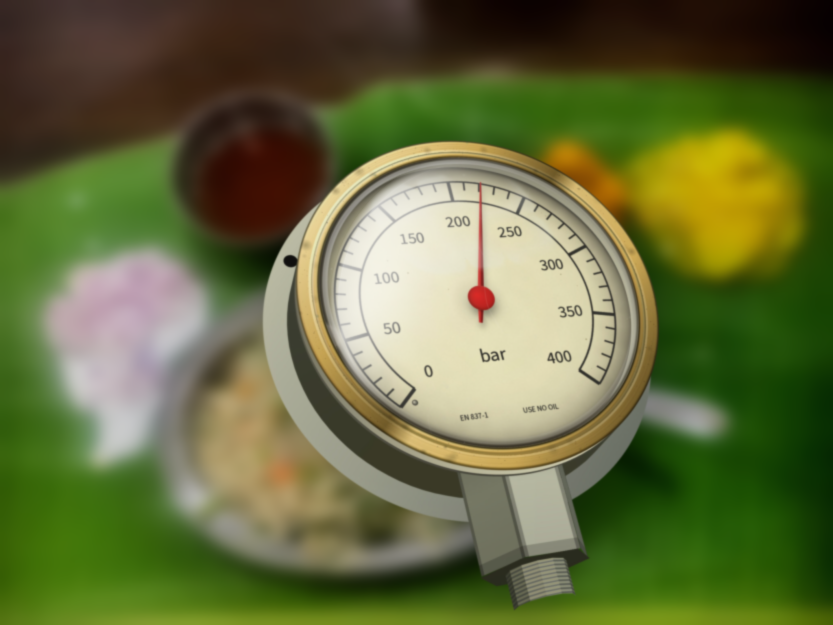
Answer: 220 bar
